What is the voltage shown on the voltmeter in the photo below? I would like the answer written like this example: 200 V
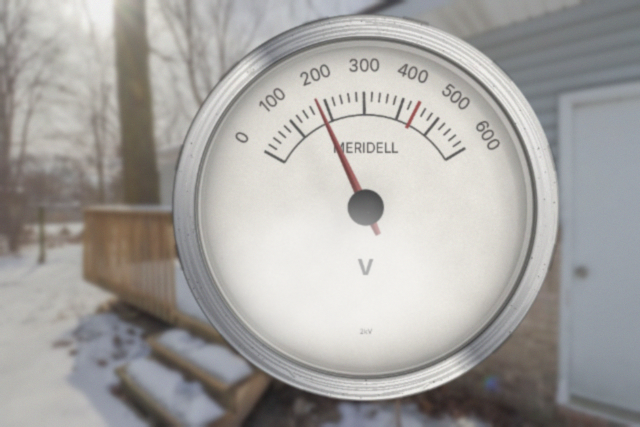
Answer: 180 V
